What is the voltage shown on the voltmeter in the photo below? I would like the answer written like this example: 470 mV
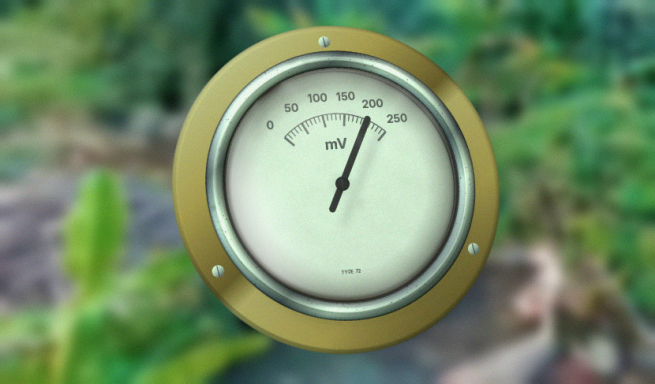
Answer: 200 mV
